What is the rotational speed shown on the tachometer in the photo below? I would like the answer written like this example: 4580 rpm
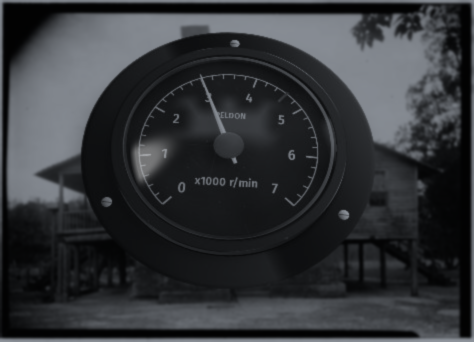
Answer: 3000 rpm
